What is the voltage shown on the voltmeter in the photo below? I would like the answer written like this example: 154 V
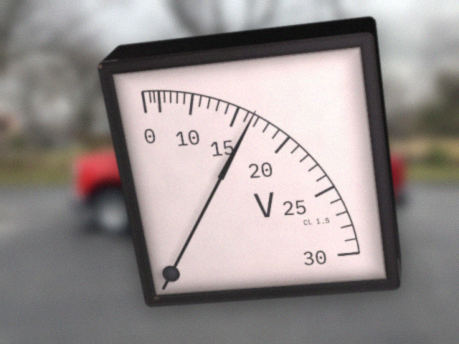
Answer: 16.5 V
